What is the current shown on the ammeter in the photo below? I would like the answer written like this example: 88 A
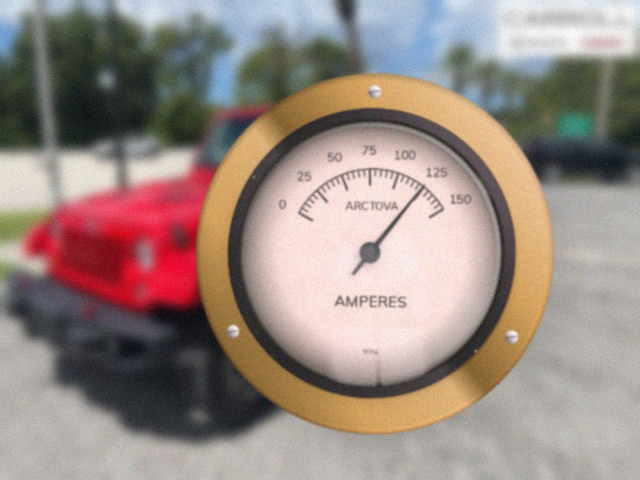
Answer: 125 A
